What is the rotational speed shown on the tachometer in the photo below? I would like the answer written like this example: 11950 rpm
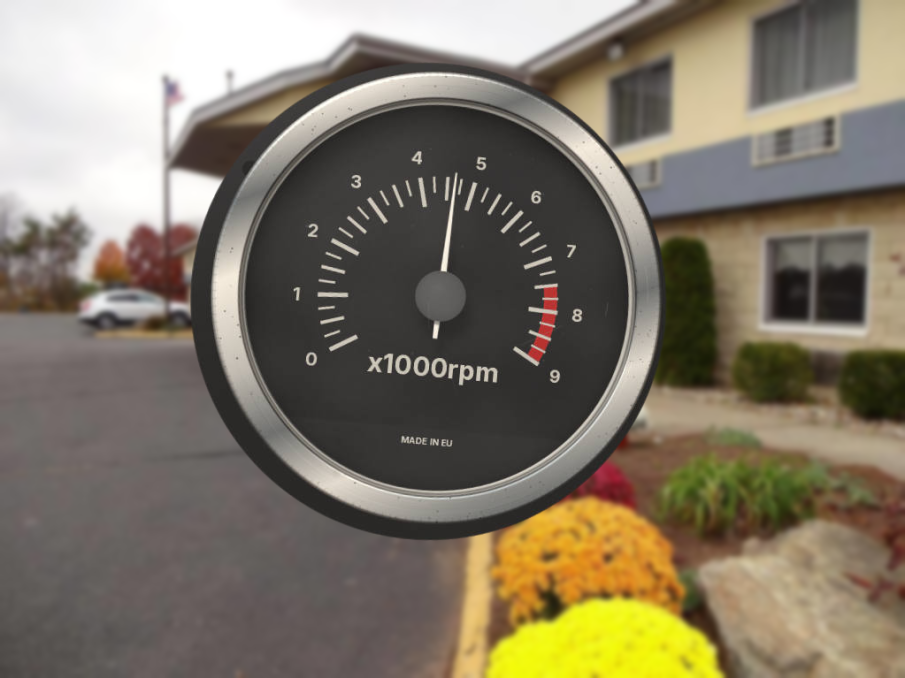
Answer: 4625 rpm
